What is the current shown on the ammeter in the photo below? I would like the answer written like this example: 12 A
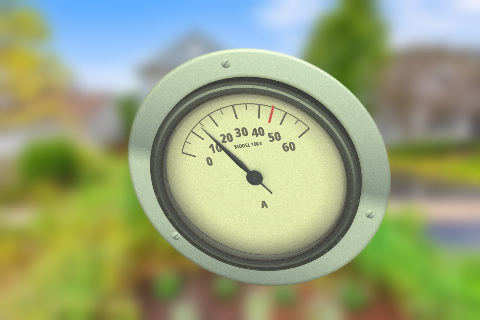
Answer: 15 A
